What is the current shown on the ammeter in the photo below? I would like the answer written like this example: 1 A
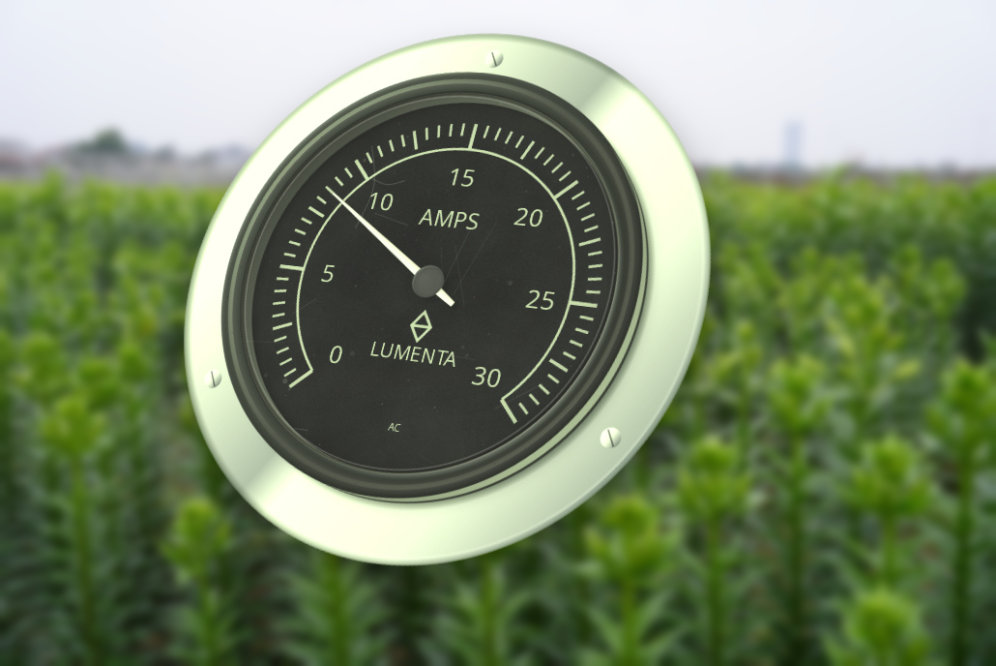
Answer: 8.5 A
